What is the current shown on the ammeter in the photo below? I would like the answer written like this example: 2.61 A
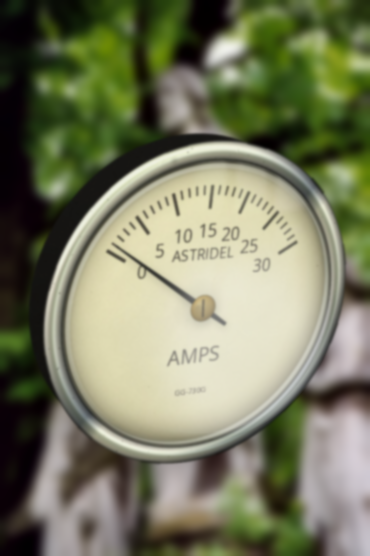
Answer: 1 A
